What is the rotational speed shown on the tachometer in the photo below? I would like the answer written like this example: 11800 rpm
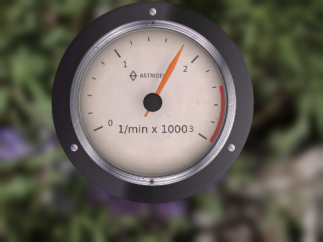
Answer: 1800 rpm
